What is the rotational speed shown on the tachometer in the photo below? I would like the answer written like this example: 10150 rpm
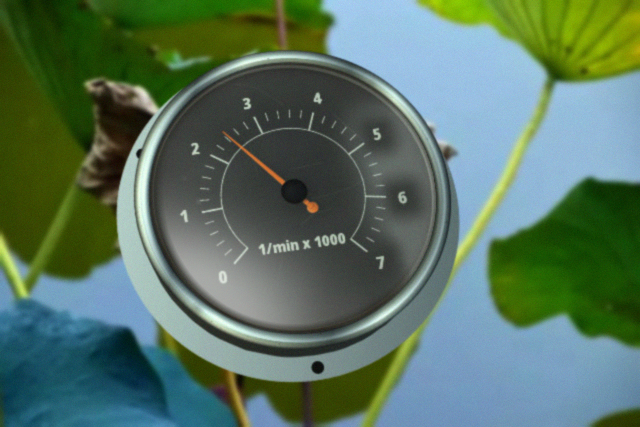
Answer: 2400 rpm
